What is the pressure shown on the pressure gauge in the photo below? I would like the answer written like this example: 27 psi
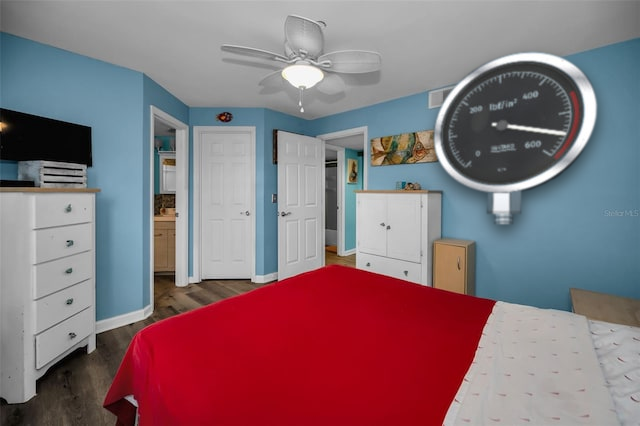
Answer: 550 psi
